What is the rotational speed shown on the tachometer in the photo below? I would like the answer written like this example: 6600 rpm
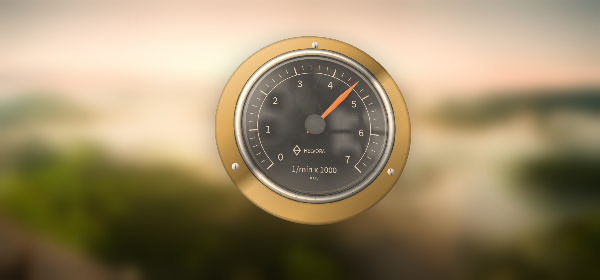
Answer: 4600 rpm
